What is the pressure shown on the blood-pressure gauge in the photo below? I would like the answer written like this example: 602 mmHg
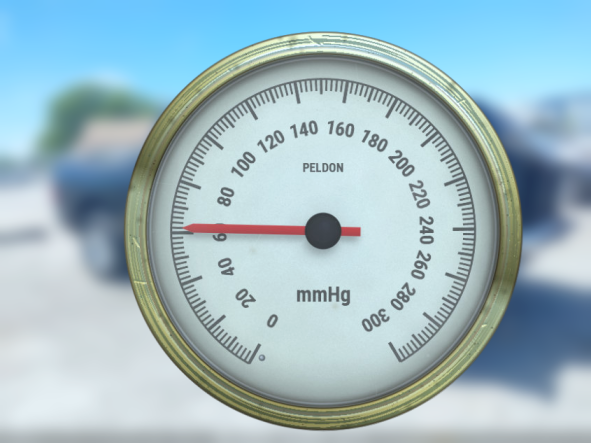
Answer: 62 mmHg
